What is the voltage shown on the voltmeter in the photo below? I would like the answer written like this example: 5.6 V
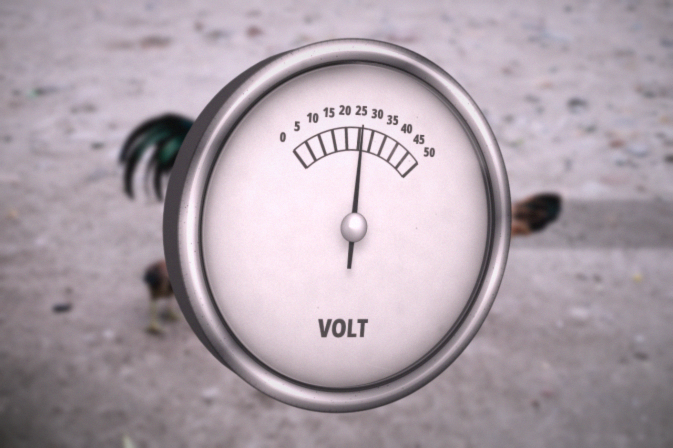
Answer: 25 V
